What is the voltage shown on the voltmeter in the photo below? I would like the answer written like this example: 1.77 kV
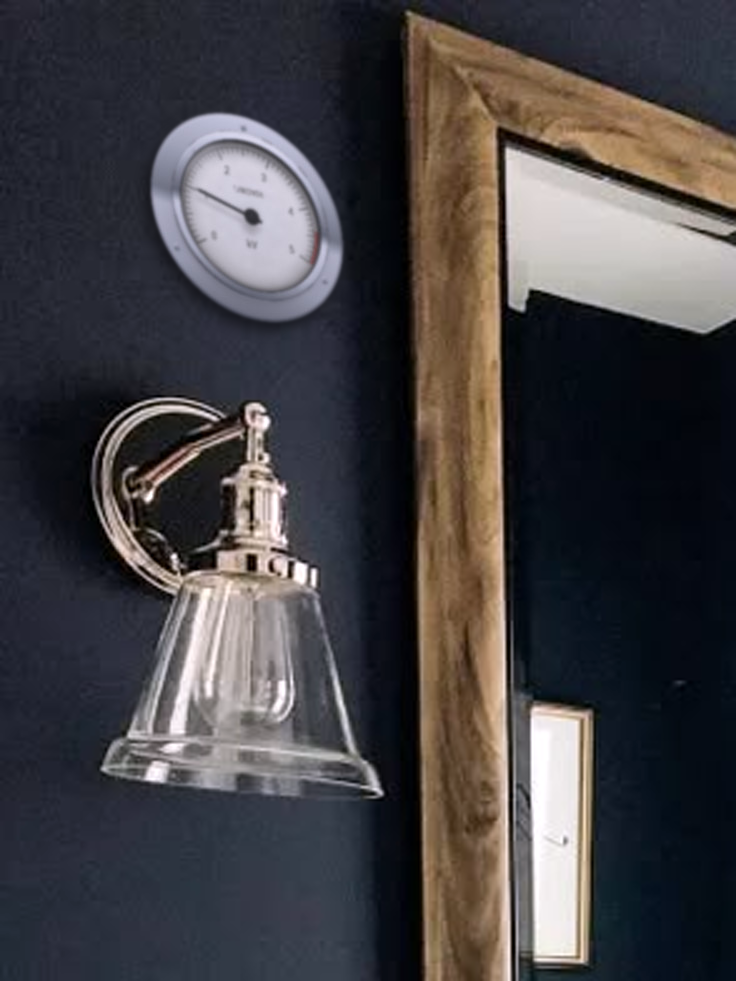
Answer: 1 kV
